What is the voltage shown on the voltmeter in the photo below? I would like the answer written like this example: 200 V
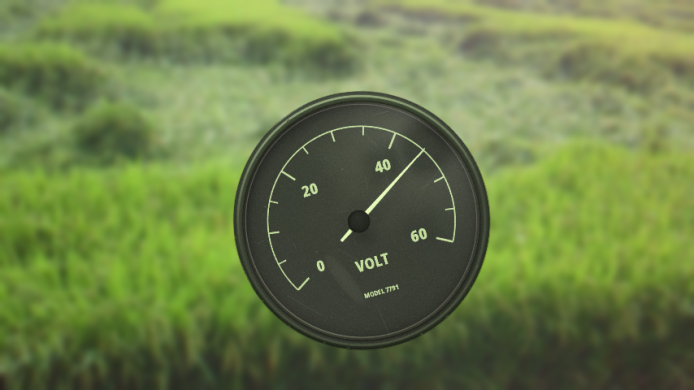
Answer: 45 V
